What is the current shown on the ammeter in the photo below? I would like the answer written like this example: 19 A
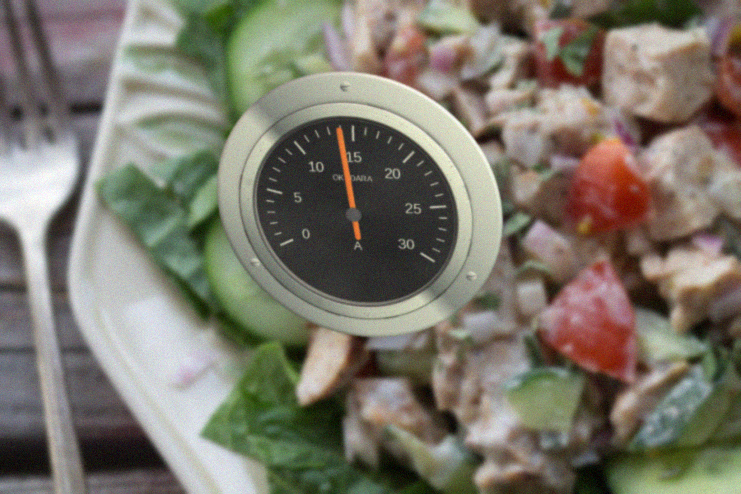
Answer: 14 A
